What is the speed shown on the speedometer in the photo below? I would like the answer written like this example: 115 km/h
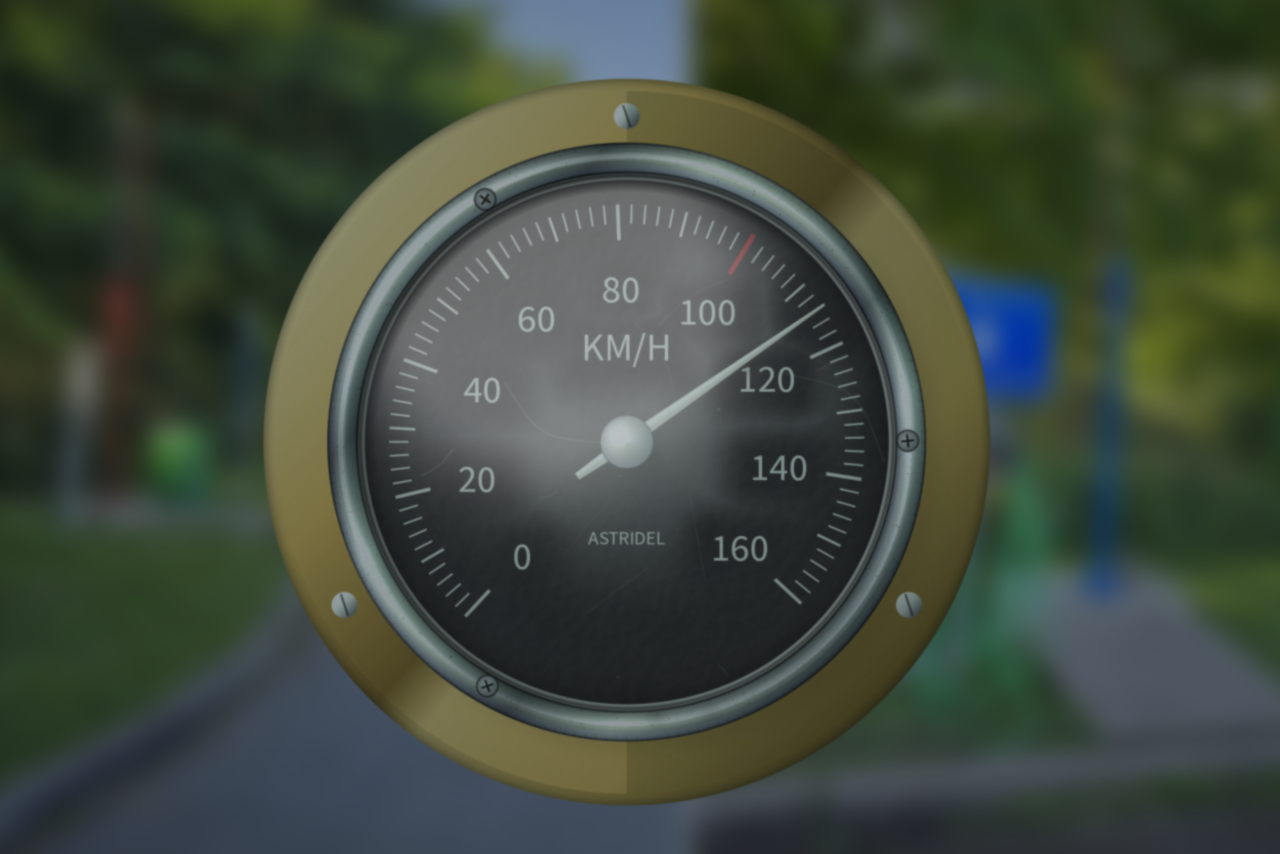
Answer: 114 km/h
